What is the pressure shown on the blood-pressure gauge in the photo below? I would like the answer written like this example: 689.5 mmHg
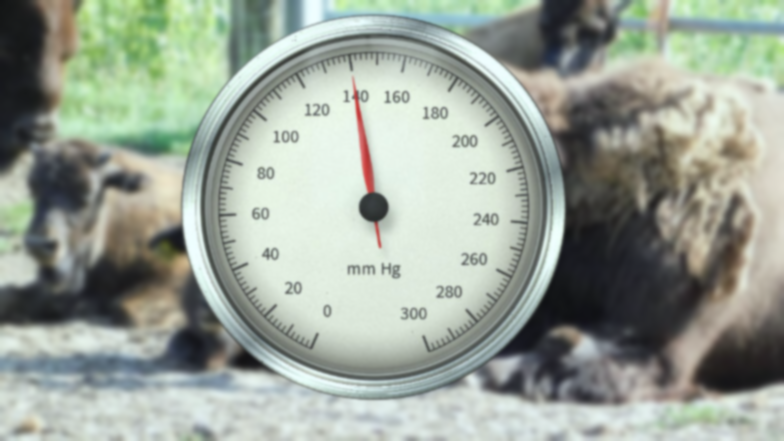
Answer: 140 mmHg
